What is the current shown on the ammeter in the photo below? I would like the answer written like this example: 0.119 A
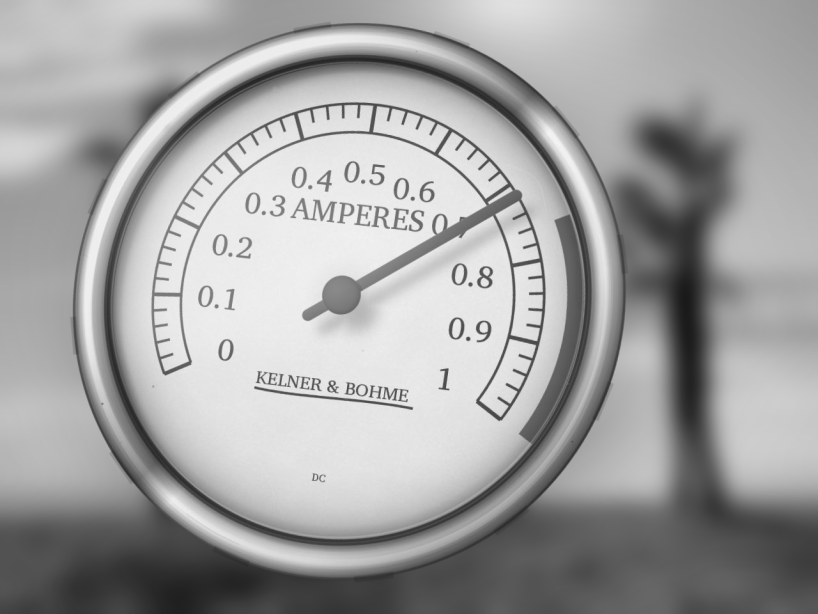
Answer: 0.72 A
